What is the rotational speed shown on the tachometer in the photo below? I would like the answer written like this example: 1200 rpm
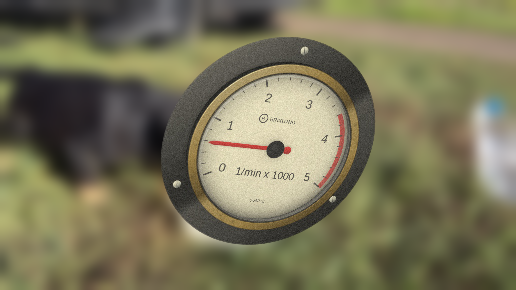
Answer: 600 rpm
